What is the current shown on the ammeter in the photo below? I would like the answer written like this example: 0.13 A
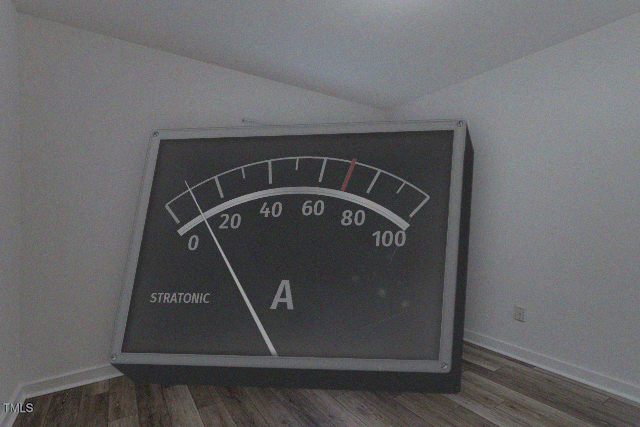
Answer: 10 A
